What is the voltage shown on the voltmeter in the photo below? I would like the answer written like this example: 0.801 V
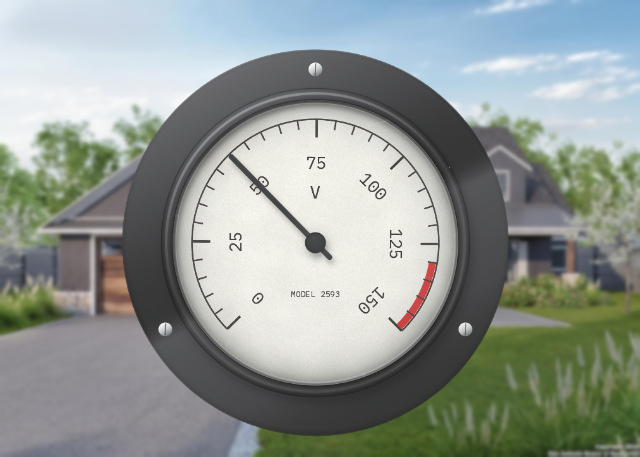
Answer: 50 V
